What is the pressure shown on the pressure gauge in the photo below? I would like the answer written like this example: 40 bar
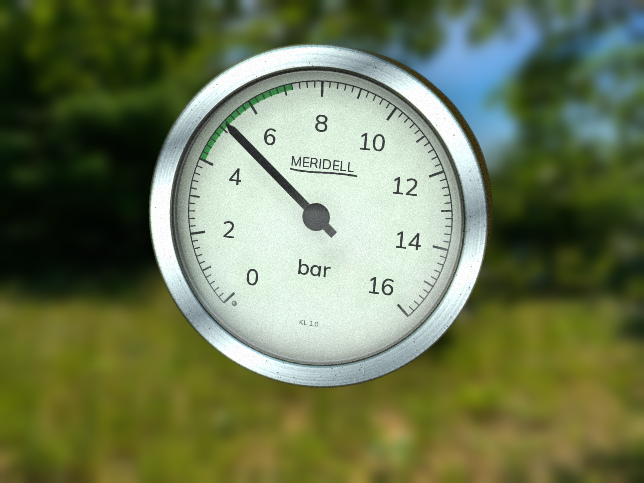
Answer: 5.2 bar
